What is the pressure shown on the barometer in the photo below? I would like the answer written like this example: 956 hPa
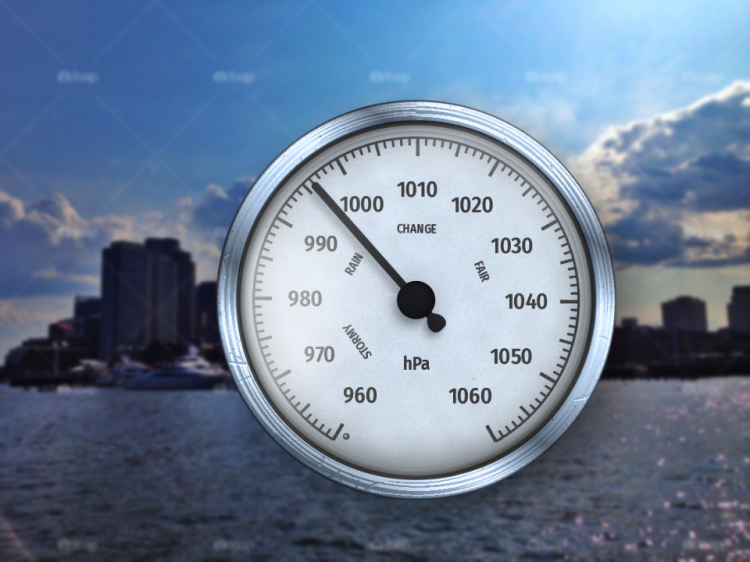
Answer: 996 hPa
